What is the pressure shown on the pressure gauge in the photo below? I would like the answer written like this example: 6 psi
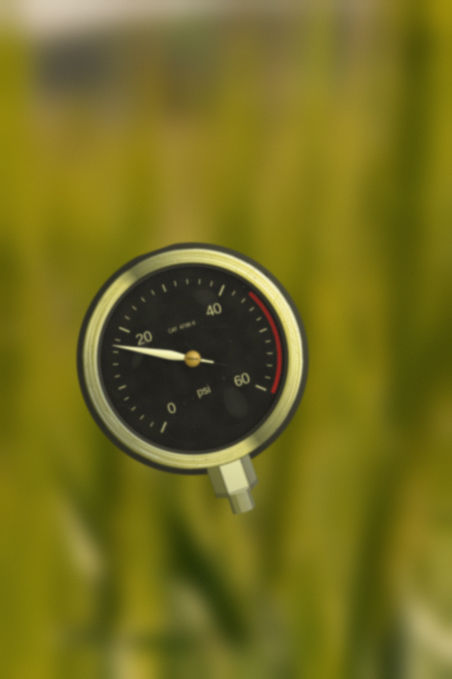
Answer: 17 psi
